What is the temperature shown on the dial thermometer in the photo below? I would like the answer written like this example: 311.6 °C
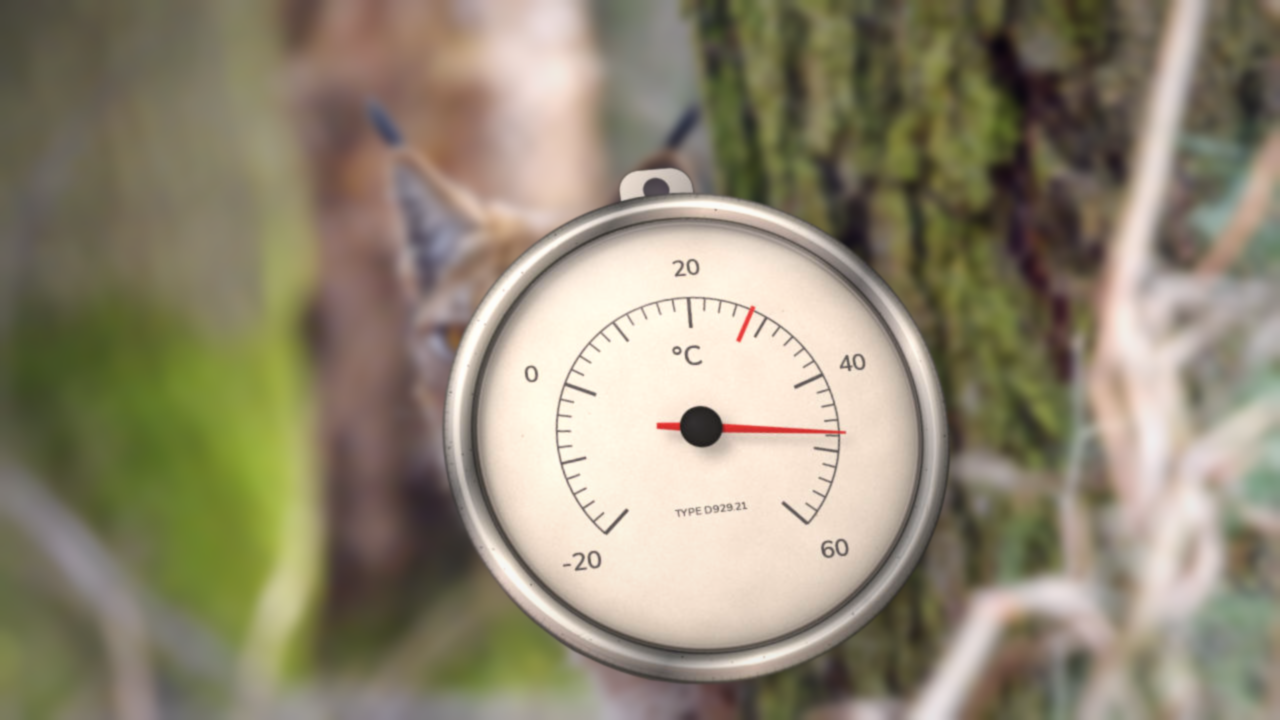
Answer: 48 °C
